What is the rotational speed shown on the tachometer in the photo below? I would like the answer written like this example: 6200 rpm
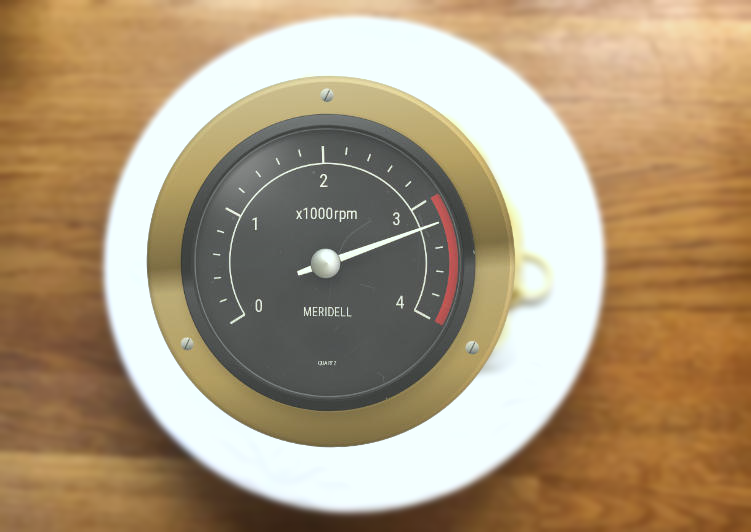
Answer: 3200 rpm
